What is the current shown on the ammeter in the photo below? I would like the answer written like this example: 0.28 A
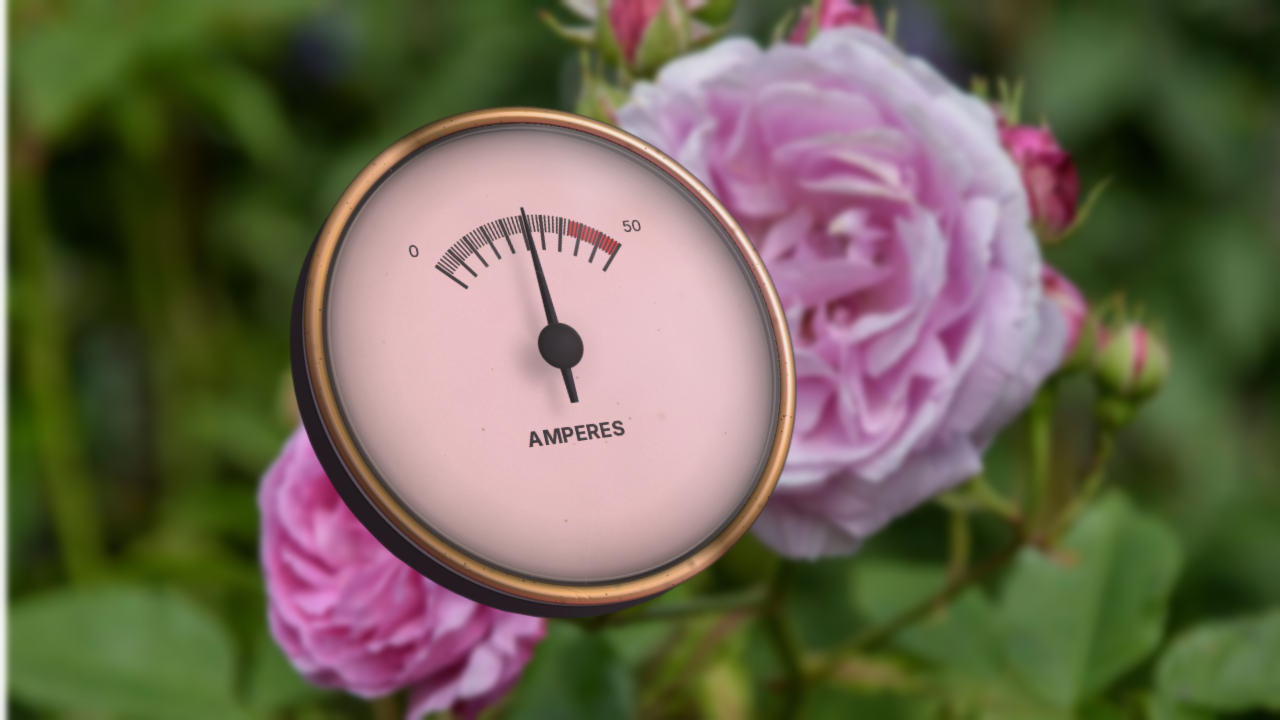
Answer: 25 A
